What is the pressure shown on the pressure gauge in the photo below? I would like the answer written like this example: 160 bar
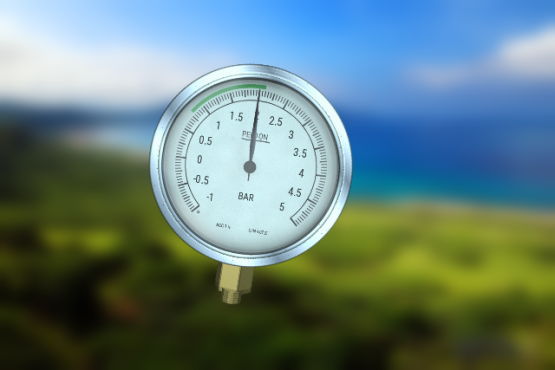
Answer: 2 bar
